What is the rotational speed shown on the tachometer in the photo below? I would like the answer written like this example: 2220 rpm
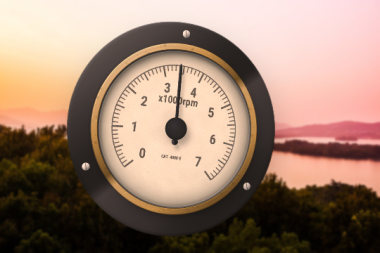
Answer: 3400 rpm
